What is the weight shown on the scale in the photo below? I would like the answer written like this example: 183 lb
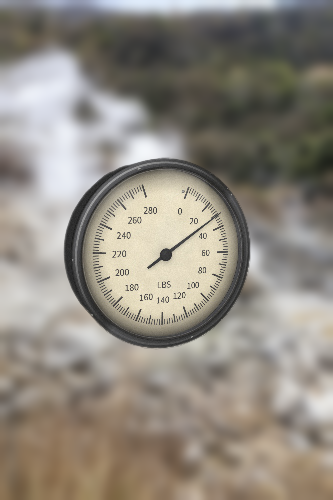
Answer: 30 lb
